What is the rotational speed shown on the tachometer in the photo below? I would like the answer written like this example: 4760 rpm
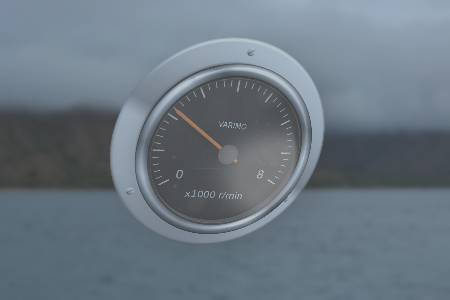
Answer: 2200 rpm
